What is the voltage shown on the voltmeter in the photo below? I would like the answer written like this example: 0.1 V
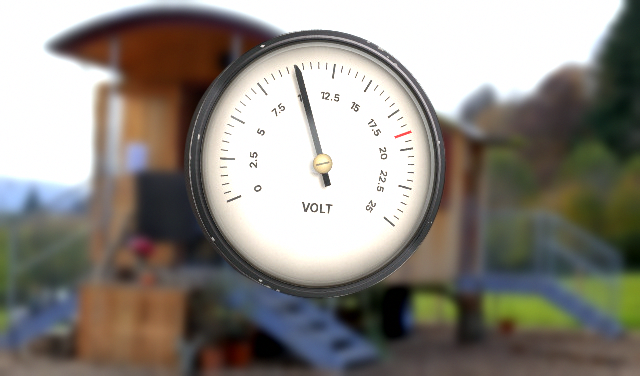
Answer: 10 V
